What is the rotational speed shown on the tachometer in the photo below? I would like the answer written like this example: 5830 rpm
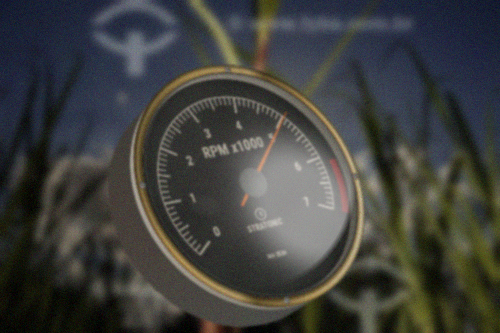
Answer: 5000 rpm
